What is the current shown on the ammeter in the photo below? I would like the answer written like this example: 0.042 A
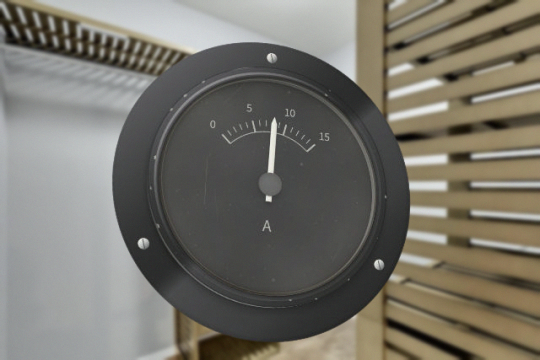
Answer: 8 A
